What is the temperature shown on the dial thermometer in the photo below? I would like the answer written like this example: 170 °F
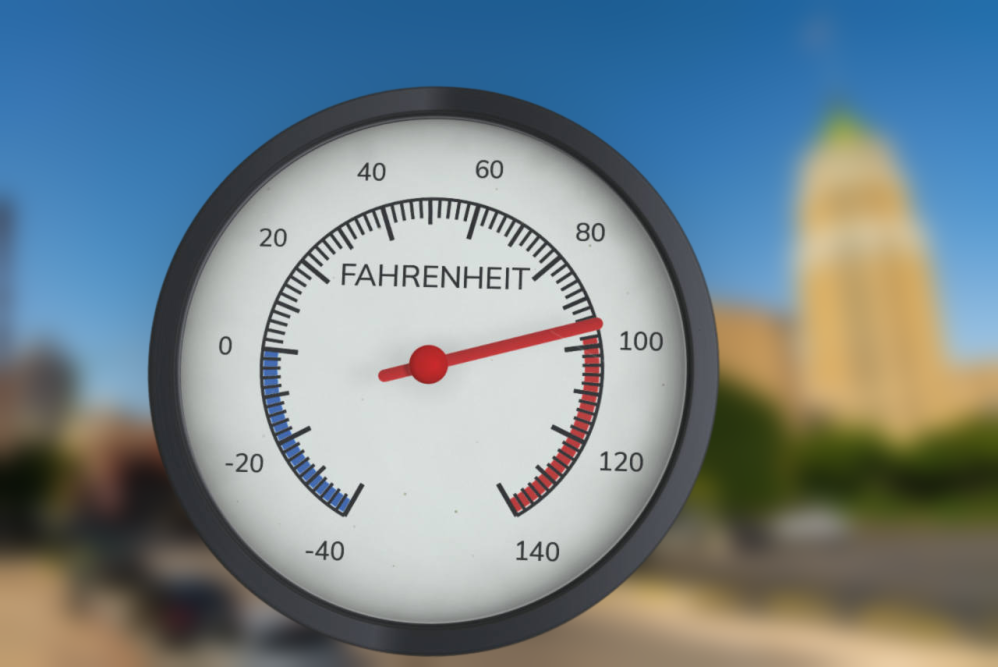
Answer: 96 °F
